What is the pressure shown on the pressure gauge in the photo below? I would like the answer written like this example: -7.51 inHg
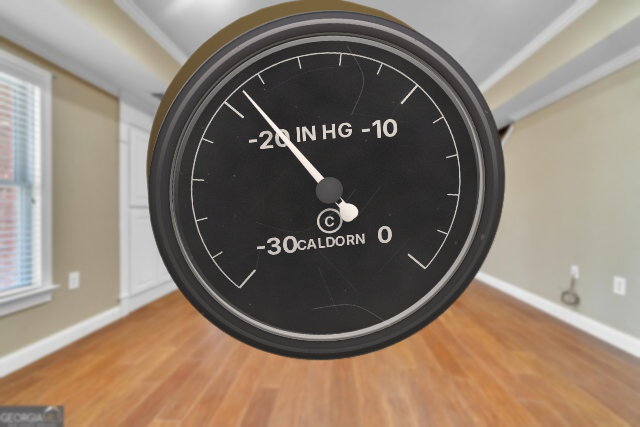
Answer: -19 inHg
